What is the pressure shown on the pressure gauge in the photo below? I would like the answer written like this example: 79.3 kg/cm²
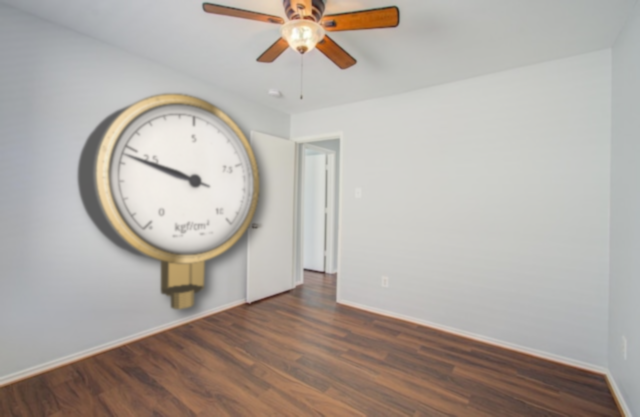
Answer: 2.25 kg/cm²
